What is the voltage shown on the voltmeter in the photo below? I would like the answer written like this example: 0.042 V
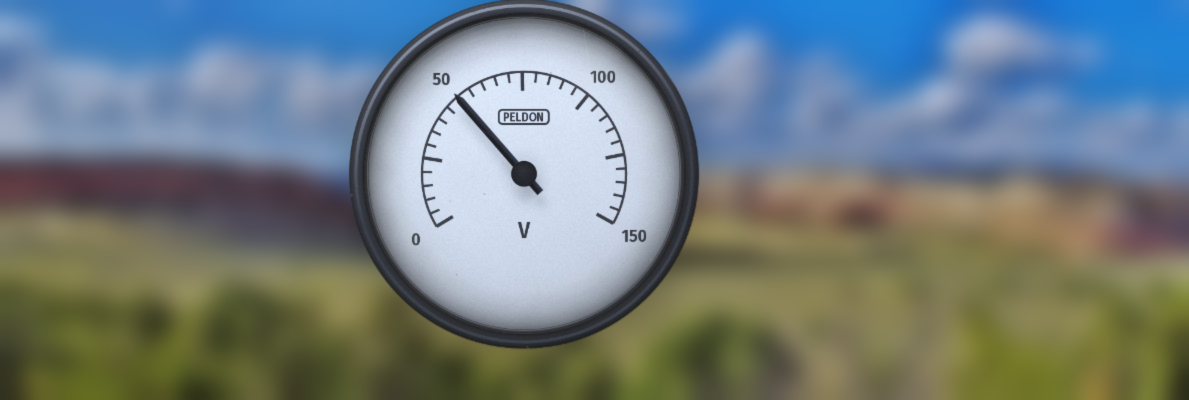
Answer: 50 V
